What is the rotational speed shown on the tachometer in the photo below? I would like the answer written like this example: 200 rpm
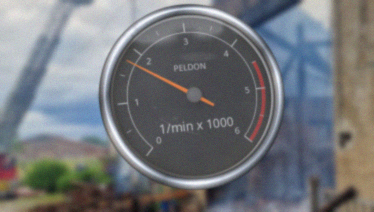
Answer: 1750 rpm
